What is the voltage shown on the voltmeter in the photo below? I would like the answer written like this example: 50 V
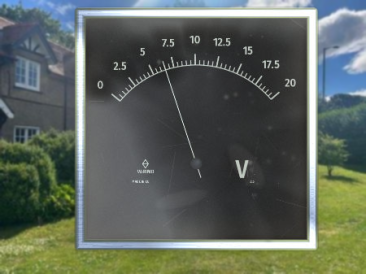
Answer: 6.5 V
